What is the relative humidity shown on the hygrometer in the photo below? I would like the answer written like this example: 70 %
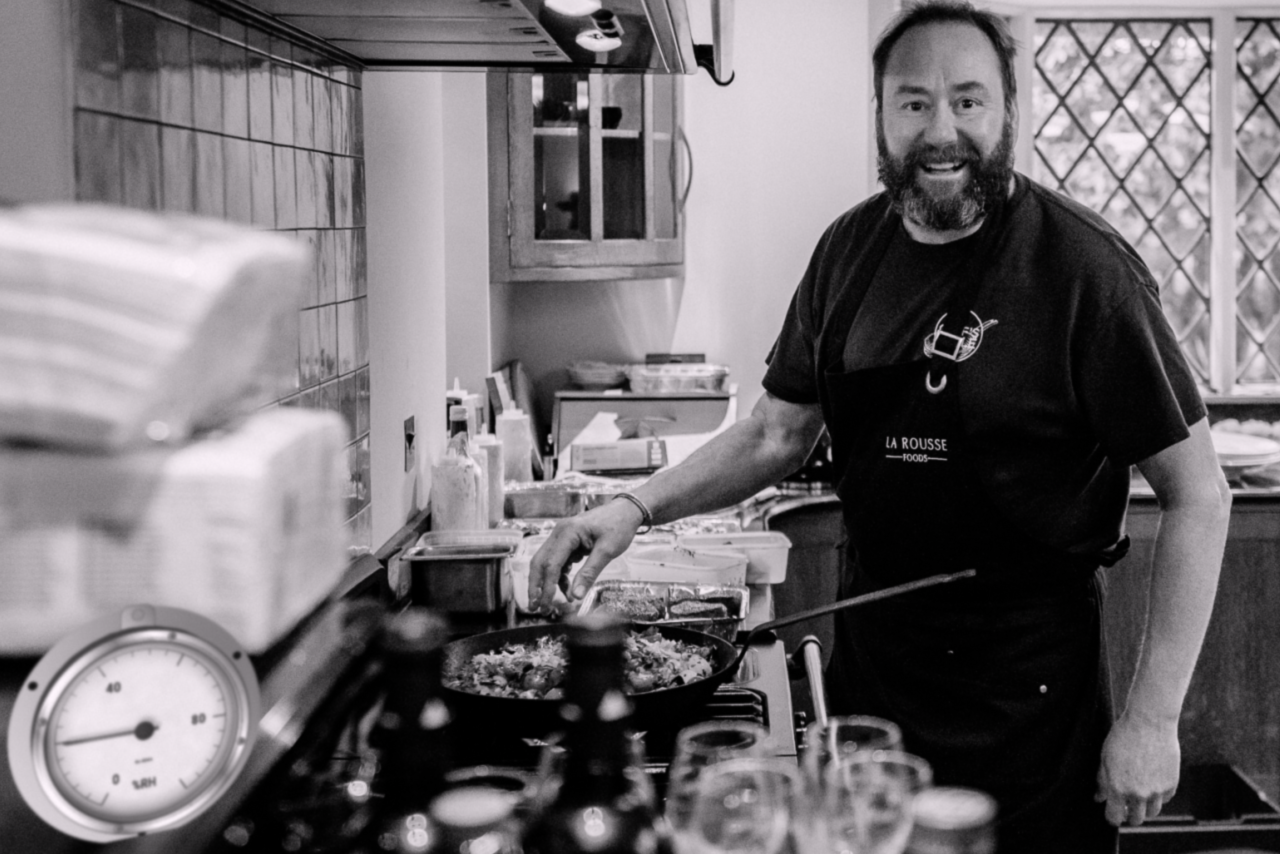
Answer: 20 %
